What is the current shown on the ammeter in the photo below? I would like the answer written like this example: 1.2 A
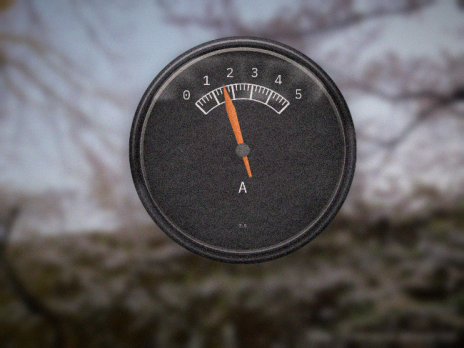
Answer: 1.6 A
